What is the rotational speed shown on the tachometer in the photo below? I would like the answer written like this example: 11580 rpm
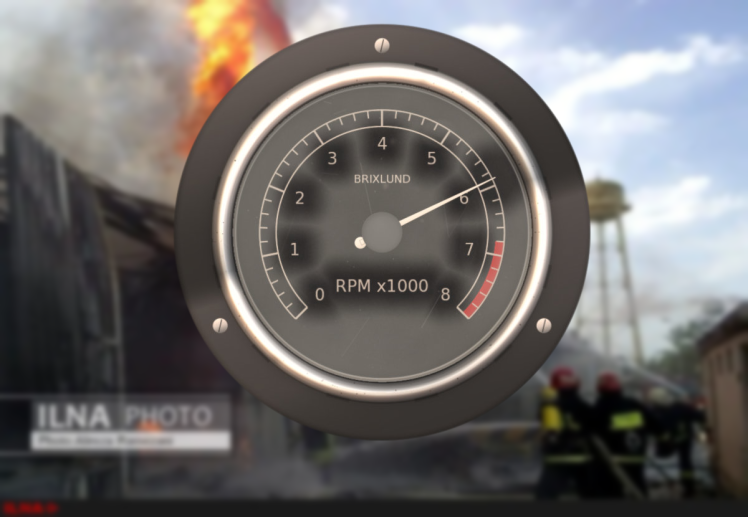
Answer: 5900 rpm
